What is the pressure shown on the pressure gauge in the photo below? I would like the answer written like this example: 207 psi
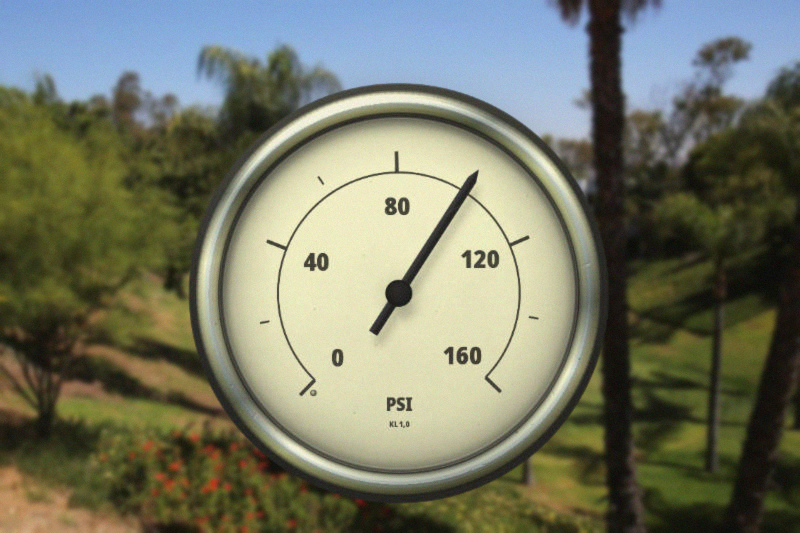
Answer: 100 psi
